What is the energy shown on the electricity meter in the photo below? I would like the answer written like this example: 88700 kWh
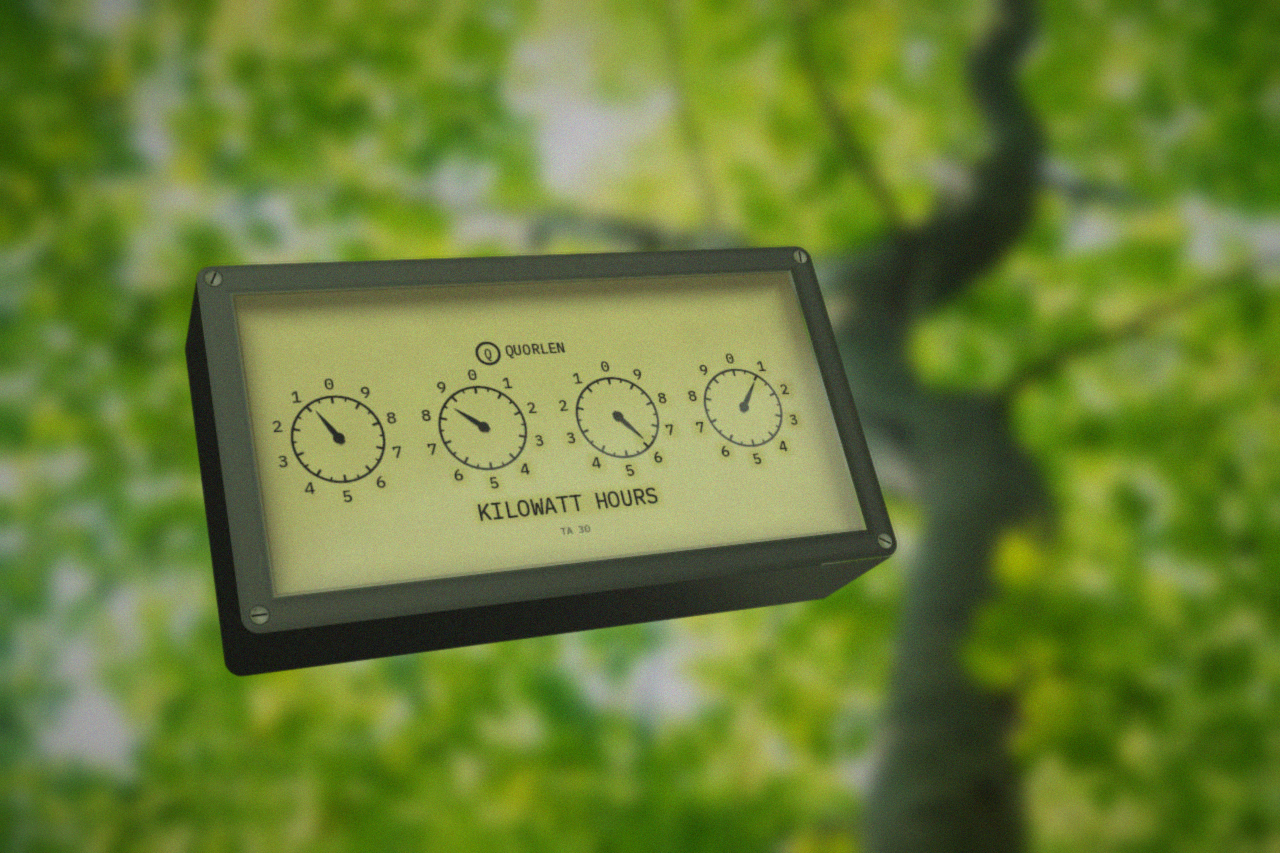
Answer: 861 kWh
